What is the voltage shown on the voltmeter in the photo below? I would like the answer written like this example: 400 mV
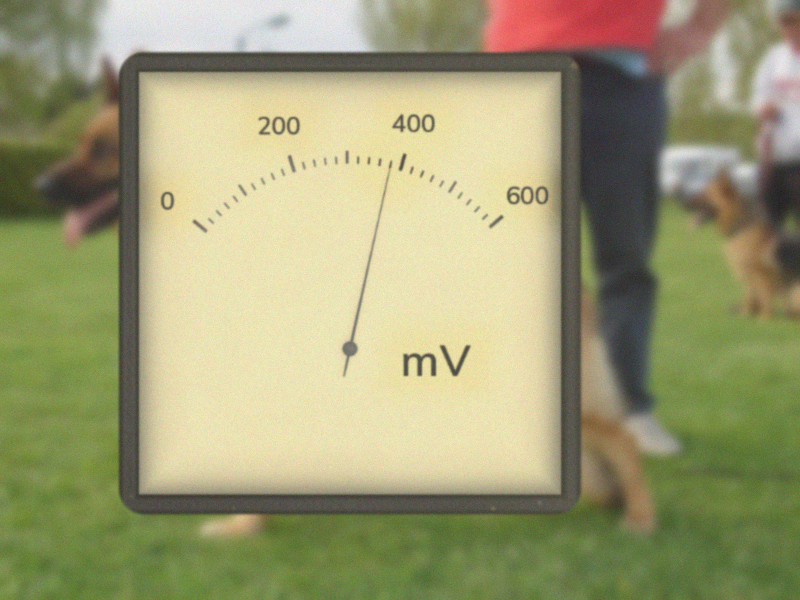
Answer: 380 mV
